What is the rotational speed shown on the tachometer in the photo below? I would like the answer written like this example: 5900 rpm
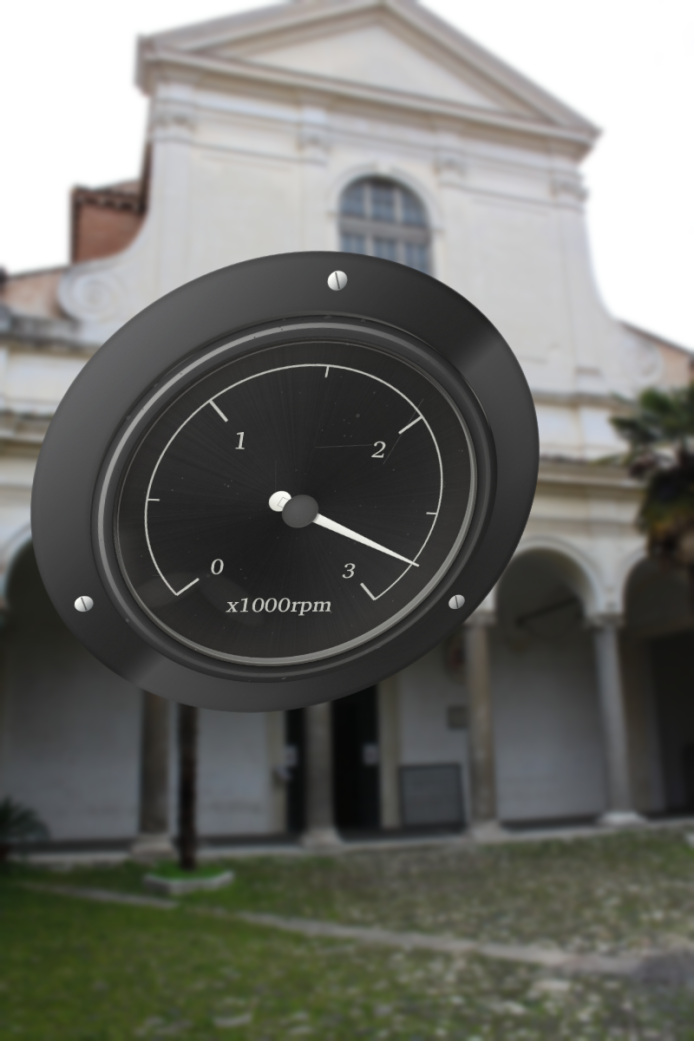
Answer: 2750 rpm
